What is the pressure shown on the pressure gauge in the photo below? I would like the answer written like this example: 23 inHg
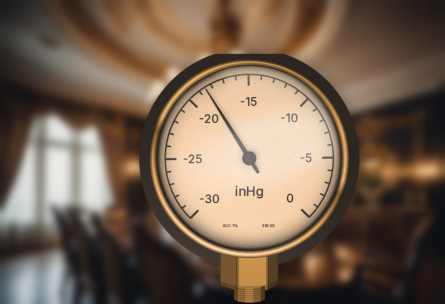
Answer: -18.5 inHg
